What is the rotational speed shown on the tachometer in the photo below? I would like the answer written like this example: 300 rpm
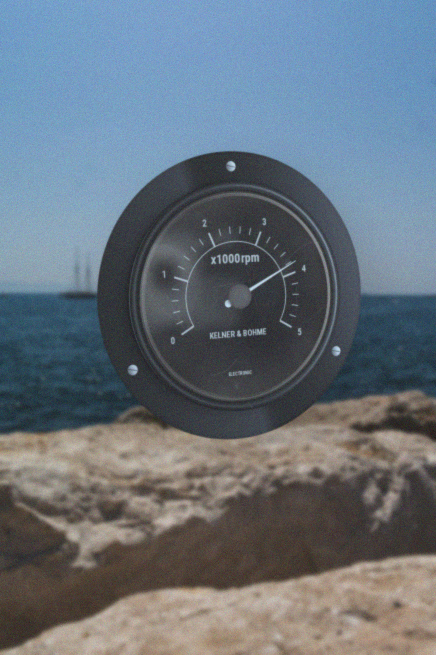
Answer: 3800 rpm
